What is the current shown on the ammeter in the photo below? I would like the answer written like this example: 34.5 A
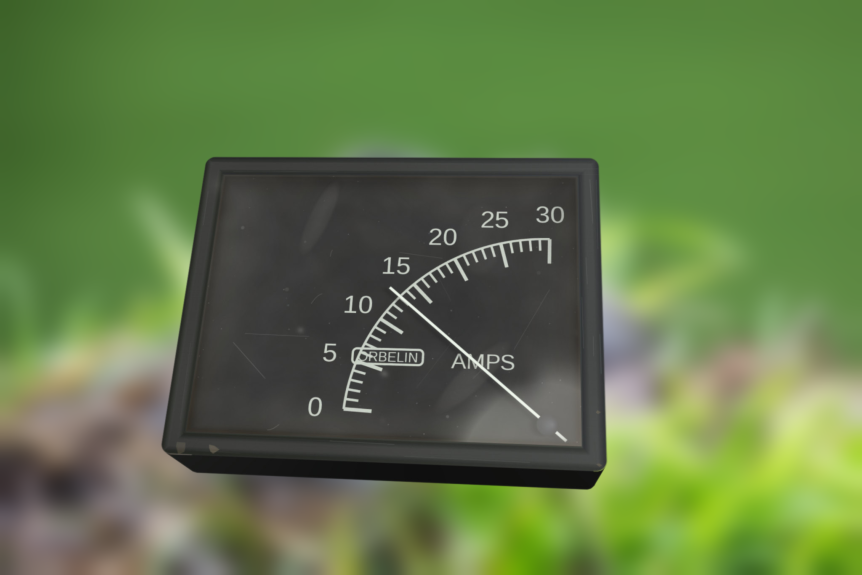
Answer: 13 A
